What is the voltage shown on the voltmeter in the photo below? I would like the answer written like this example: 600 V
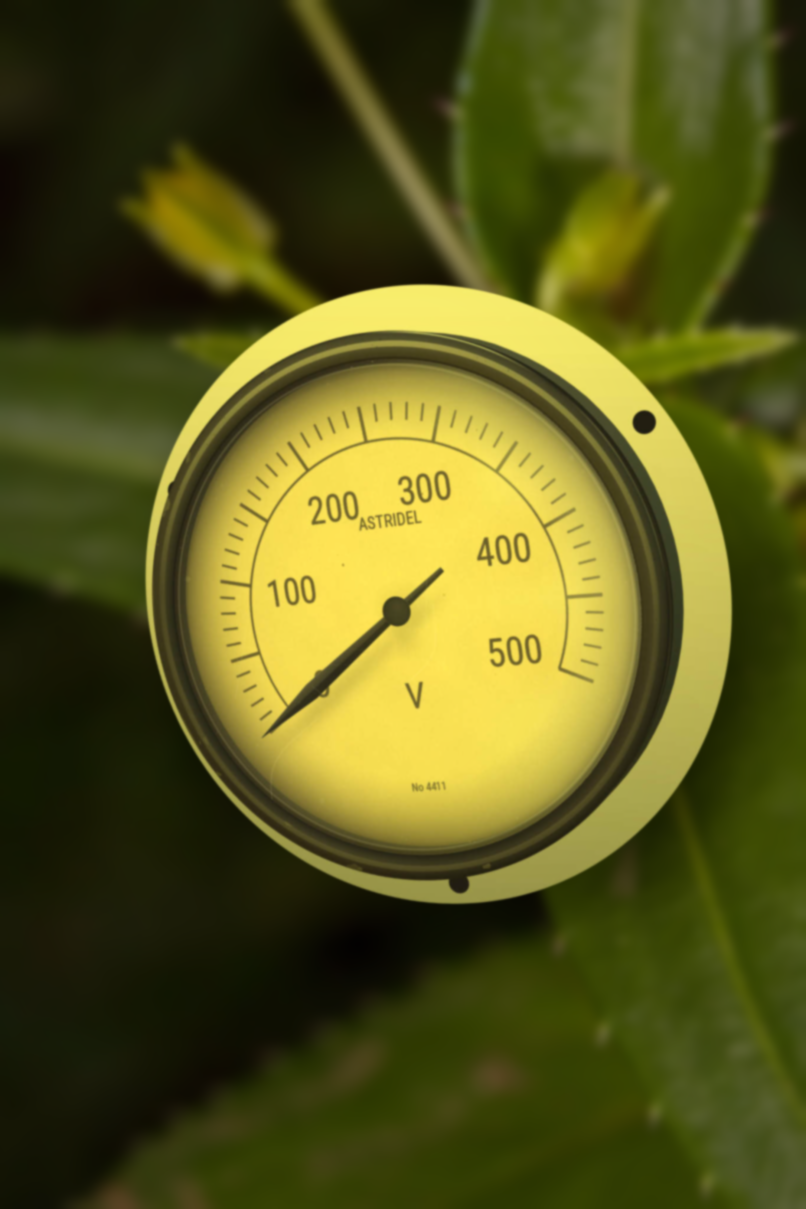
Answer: 0 V
